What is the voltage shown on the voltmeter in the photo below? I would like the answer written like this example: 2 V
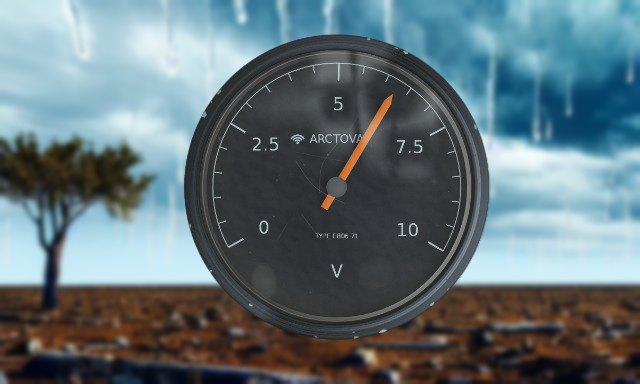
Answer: 6.25 V
